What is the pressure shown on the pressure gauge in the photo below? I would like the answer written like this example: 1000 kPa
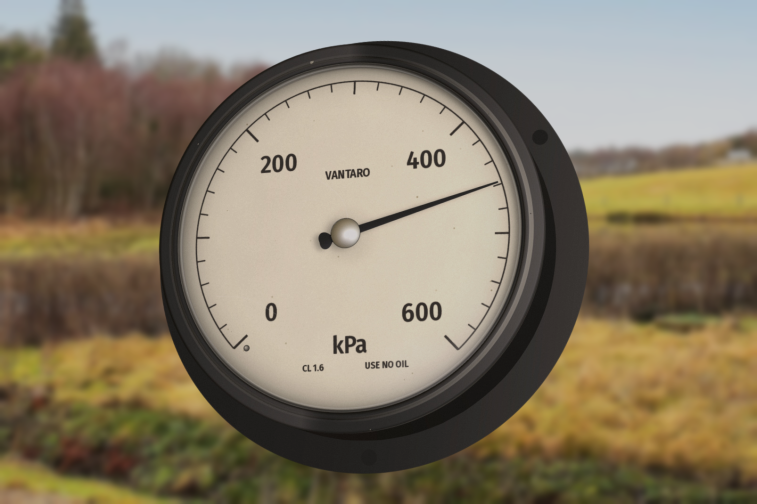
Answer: 460 kPa
